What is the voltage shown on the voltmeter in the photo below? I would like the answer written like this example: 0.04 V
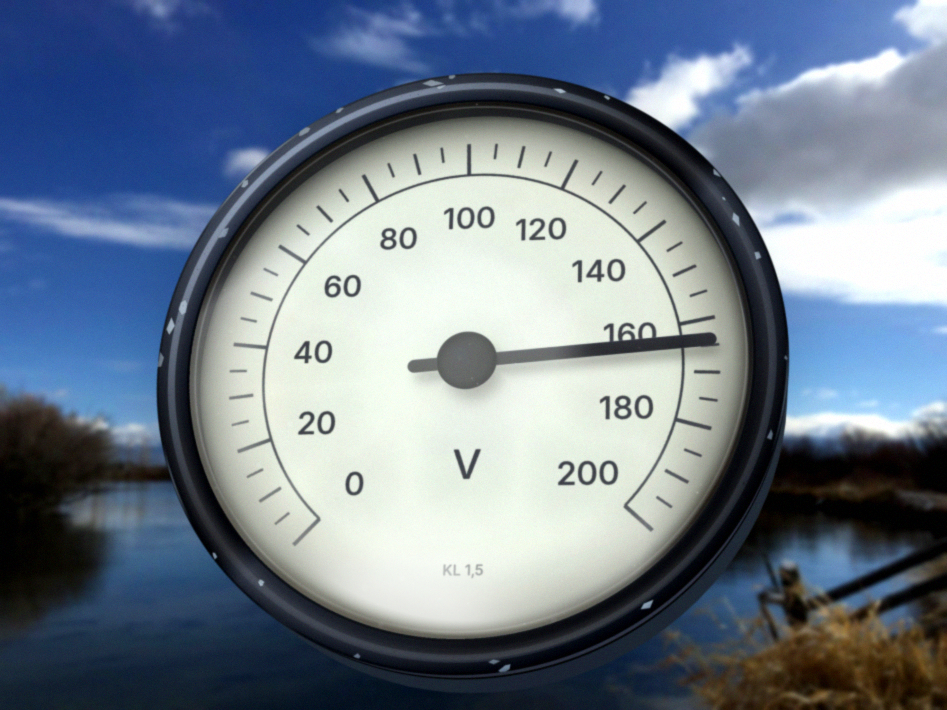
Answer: 165 V
